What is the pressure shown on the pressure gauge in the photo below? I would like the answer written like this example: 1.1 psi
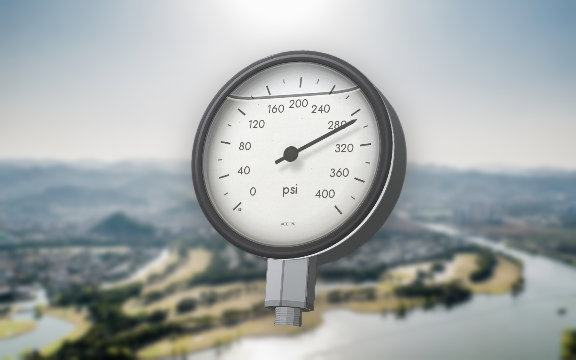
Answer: 290 psi
